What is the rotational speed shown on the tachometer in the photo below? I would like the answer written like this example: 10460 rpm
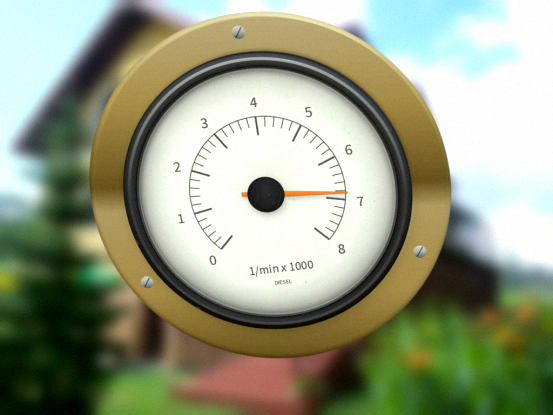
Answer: 6800 rpm
